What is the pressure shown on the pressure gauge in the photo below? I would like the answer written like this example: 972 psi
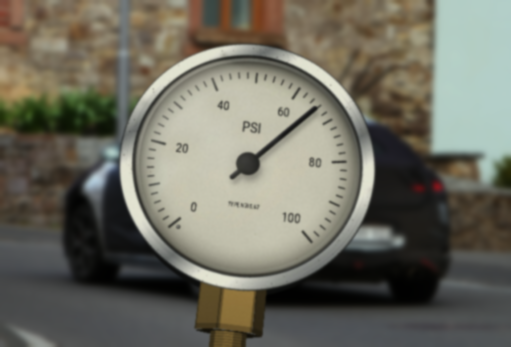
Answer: 66 psi
